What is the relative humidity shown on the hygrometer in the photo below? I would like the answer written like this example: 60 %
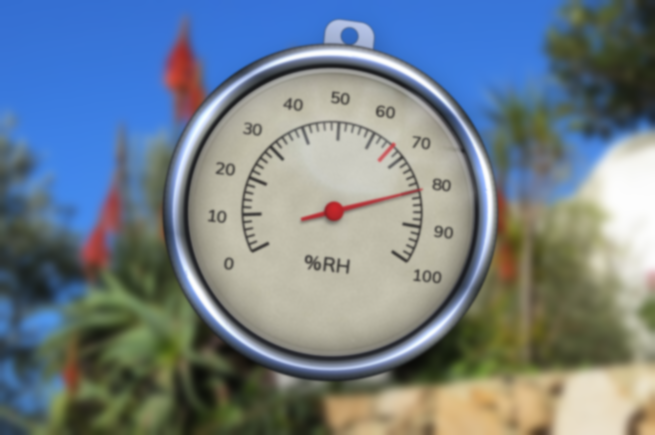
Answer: 80 %
